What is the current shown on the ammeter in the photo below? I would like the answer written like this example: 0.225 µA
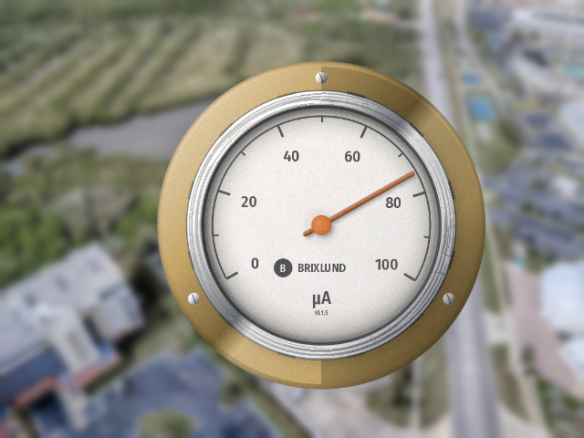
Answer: 75 µA
